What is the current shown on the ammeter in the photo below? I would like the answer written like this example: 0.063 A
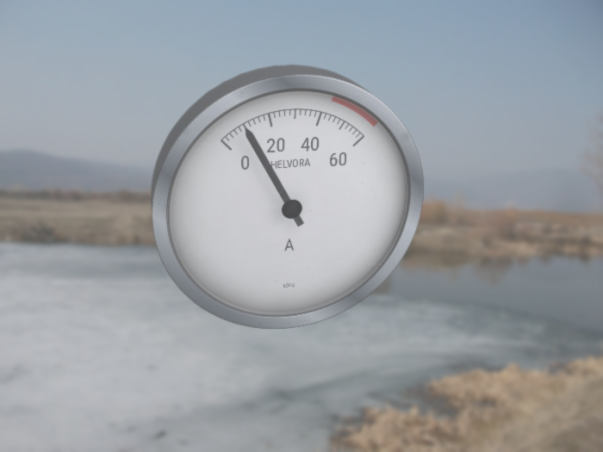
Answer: 10 A
